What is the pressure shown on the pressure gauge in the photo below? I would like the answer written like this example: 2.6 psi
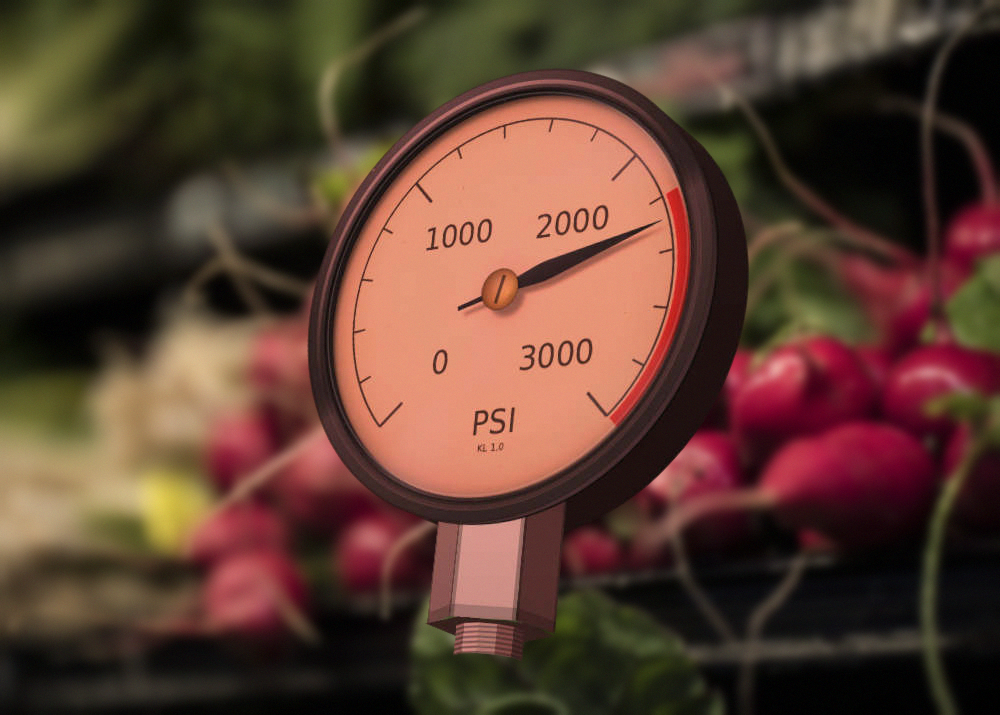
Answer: 2300 psi
